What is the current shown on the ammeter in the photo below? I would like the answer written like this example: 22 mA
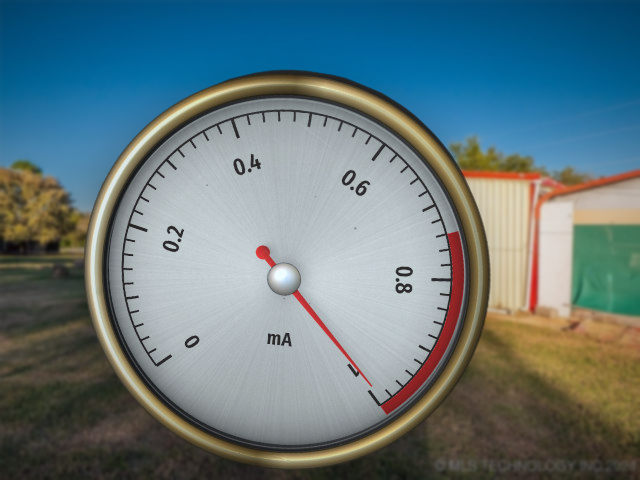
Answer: 0.99 mA
